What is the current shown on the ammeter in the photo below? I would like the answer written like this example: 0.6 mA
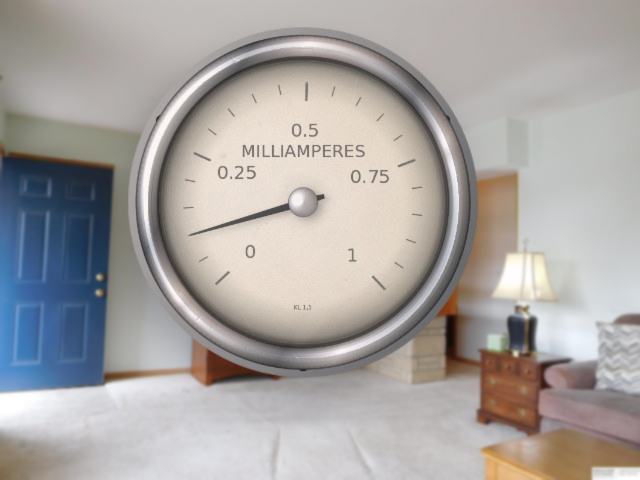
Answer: 0.1 mA
